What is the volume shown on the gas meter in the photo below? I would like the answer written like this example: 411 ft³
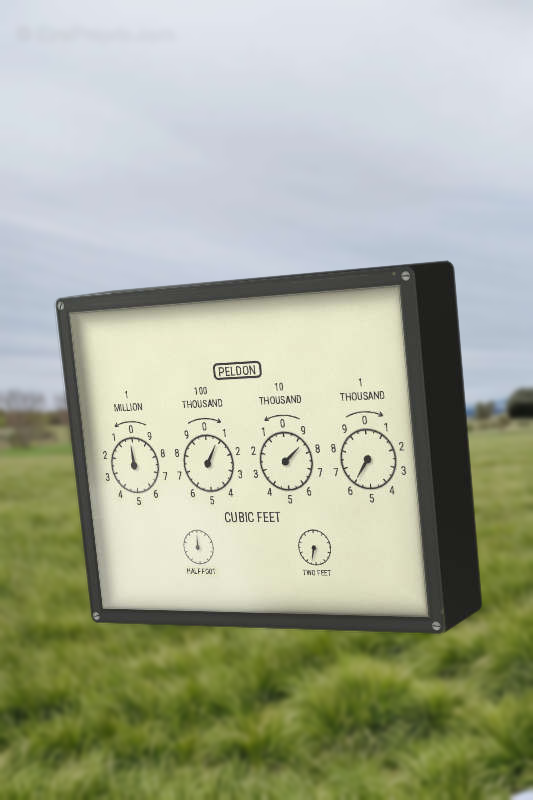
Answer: 8600 ft³
